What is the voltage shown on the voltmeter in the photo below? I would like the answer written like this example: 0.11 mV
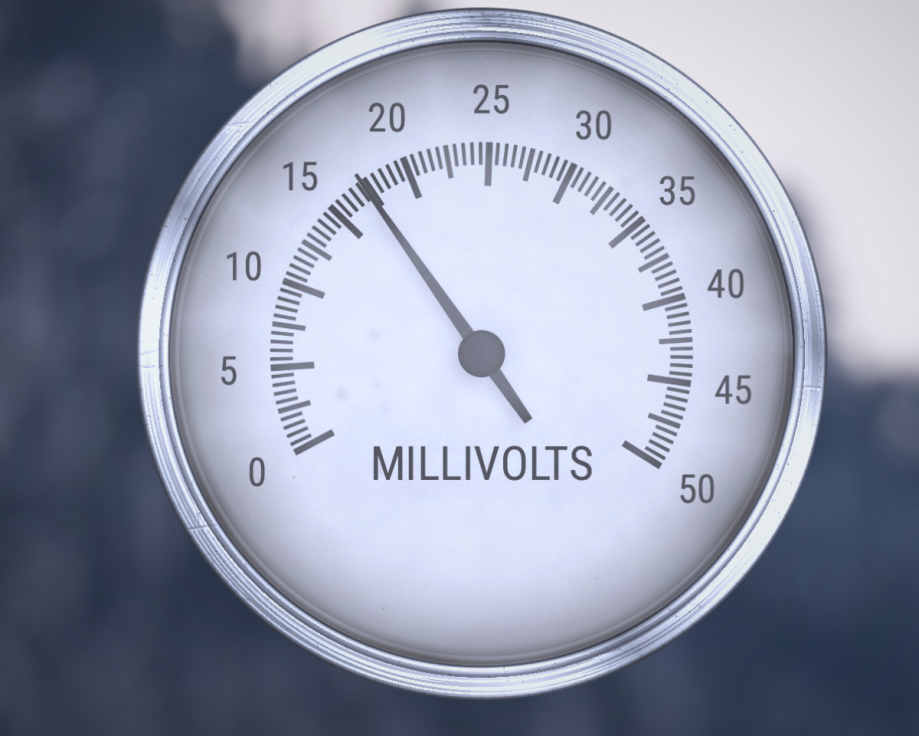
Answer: 17.25 mV
